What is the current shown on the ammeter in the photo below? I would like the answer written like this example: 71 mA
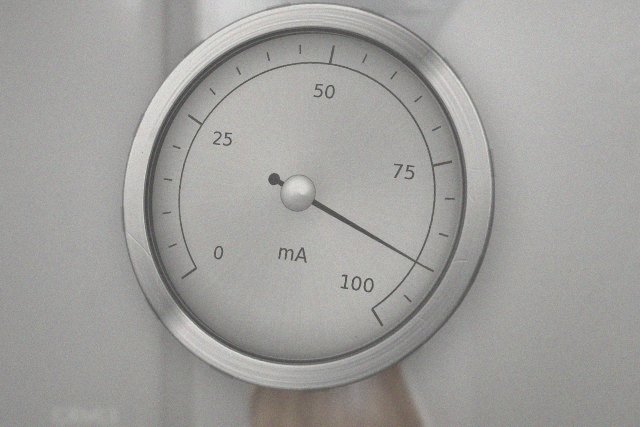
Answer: 90 mA
